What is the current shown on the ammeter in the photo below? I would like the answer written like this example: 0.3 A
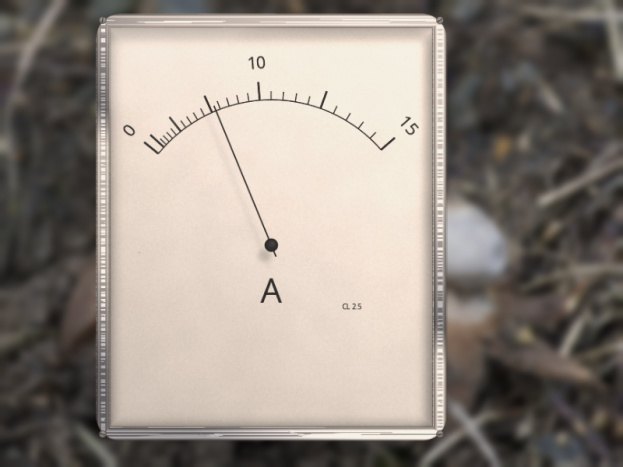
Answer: 7.75 A
